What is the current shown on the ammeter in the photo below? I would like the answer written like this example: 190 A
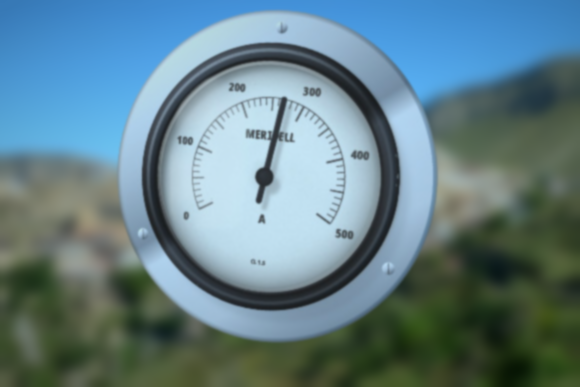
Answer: 270 A
